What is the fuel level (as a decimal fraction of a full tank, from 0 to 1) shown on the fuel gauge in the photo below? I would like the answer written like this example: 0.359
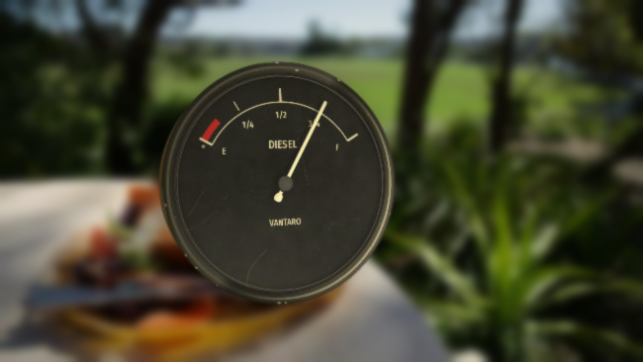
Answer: 0.75
